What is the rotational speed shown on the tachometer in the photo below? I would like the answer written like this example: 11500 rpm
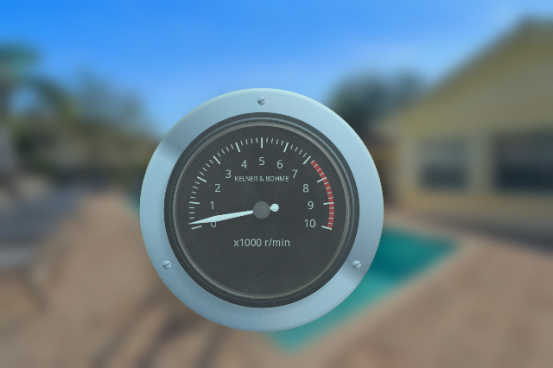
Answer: 200 rpm
